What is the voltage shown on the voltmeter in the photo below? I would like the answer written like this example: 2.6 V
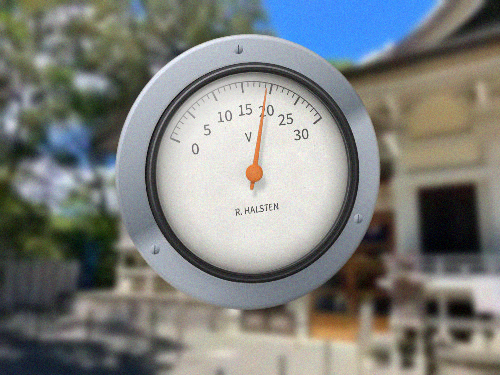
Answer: 19 V
